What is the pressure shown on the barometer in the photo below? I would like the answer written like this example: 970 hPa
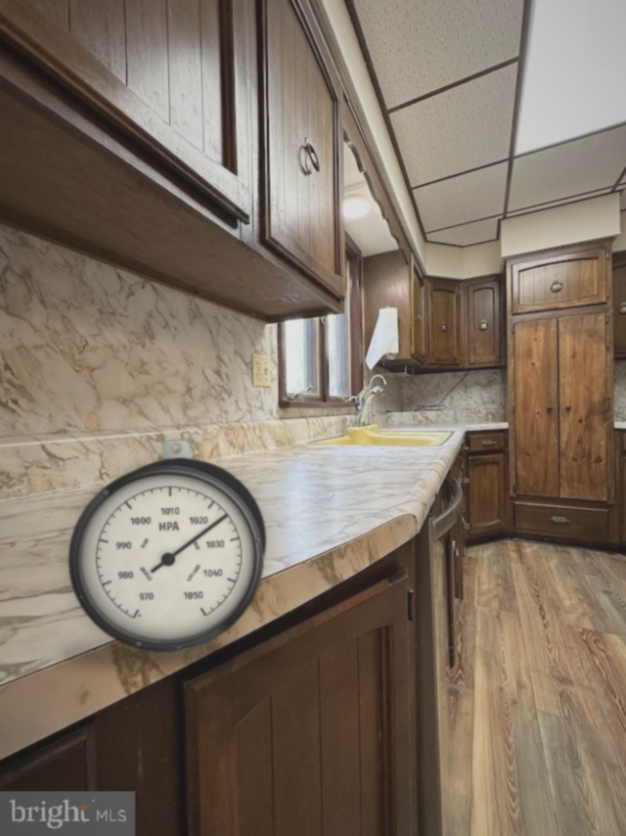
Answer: 1024 hPa
